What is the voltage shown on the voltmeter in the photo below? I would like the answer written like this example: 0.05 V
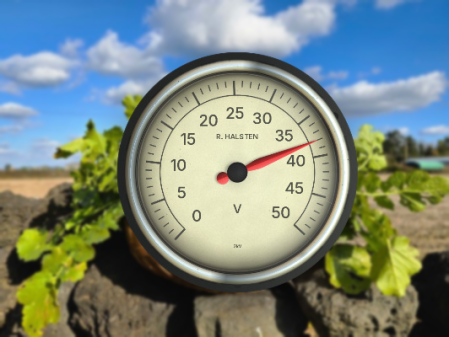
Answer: 38 V
